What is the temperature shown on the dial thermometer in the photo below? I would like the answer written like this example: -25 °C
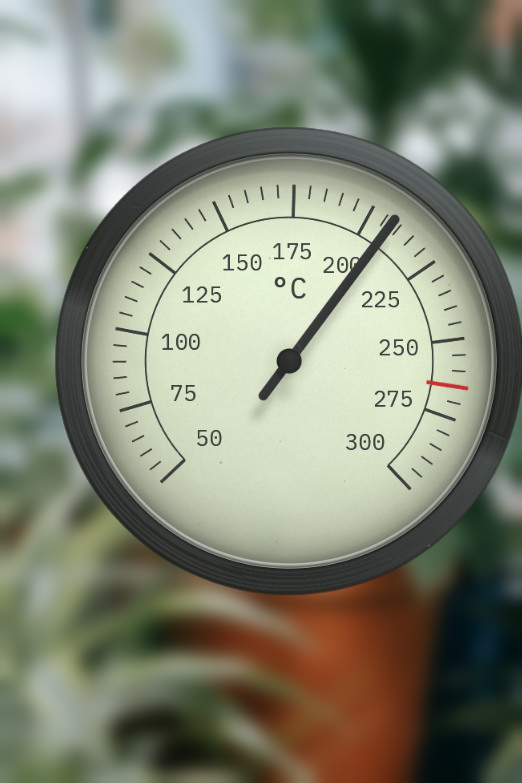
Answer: 207.5 °C
